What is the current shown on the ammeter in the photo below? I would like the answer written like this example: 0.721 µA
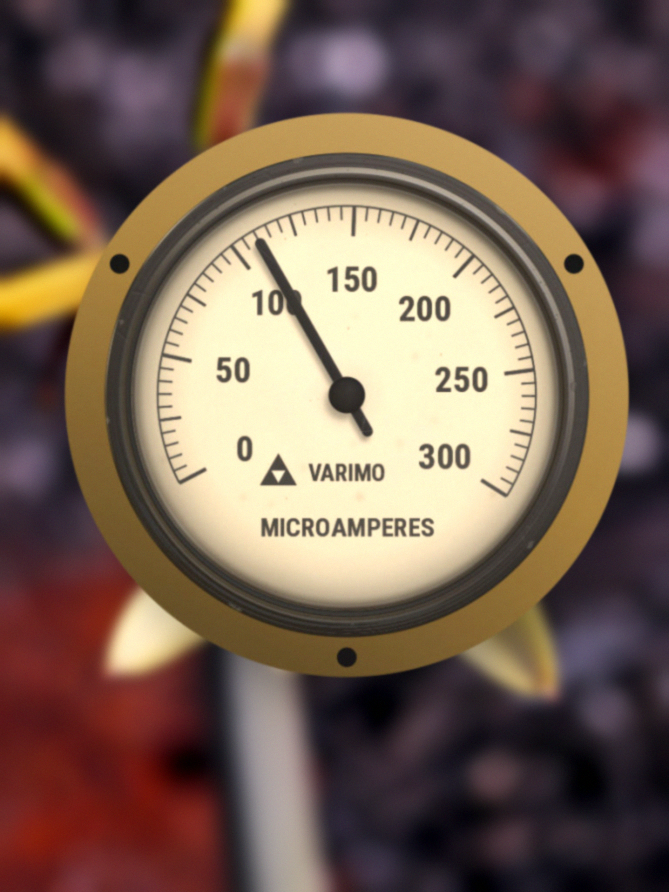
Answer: 110 µA
